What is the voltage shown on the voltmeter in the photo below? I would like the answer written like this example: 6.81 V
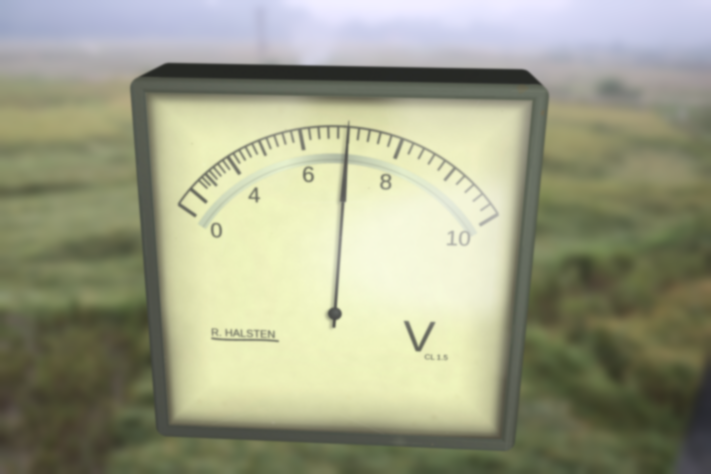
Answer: 7 V
